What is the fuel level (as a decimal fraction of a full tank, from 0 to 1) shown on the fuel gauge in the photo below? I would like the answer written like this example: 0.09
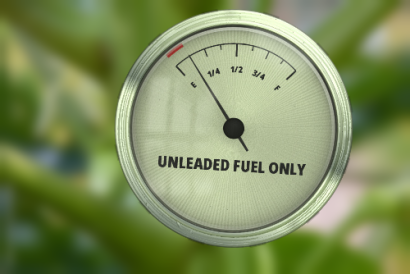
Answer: 0.125
